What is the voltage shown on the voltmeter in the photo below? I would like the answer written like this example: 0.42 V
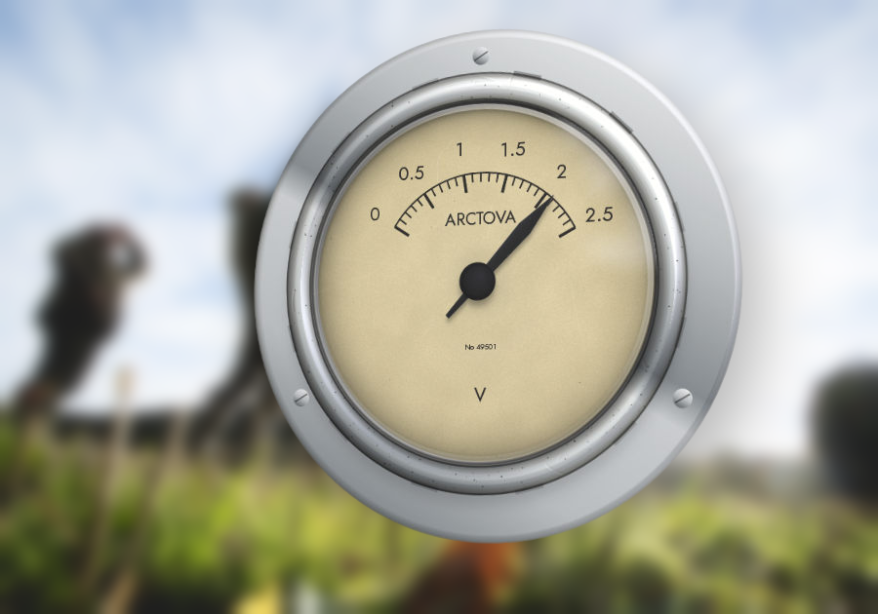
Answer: 2.1 V
